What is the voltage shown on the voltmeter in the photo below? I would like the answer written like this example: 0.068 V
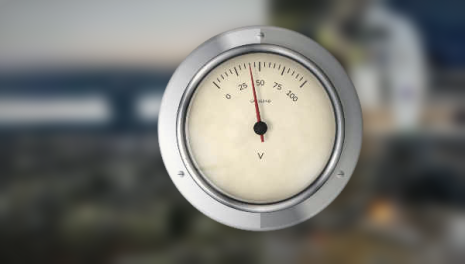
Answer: 40 V
